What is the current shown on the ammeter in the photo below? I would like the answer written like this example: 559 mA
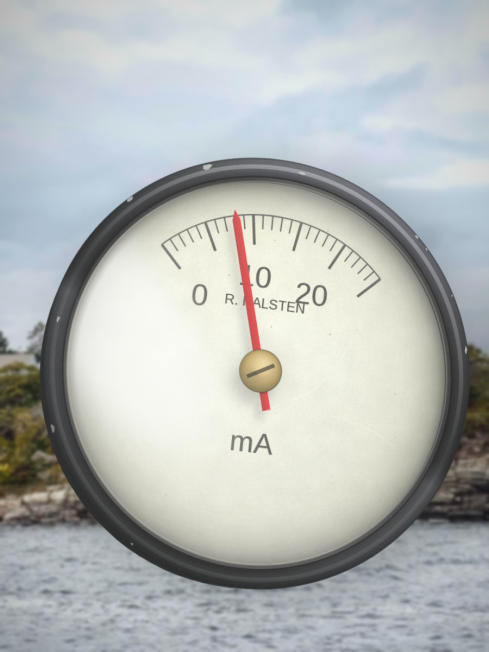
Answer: 8 mA
